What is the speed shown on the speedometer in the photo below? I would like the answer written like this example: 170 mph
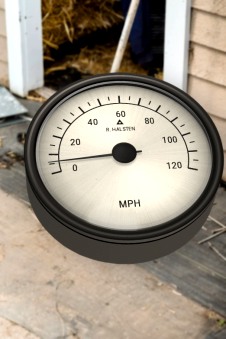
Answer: 5 mph
